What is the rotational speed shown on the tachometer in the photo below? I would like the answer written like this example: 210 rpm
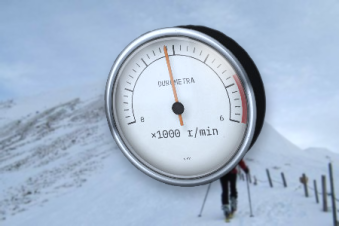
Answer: 2800 rpm
